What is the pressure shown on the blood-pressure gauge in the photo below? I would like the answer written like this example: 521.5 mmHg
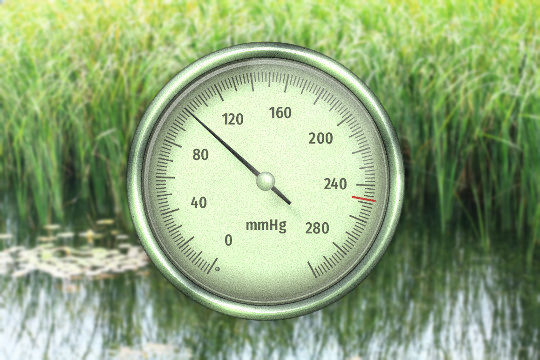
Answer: 100 mmHg
